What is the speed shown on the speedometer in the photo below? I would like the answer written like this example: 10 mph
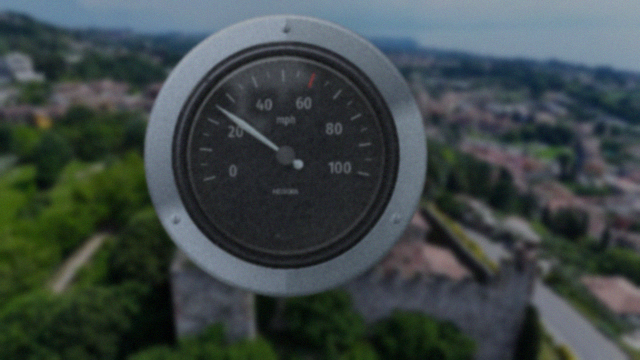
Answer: 25 mph
